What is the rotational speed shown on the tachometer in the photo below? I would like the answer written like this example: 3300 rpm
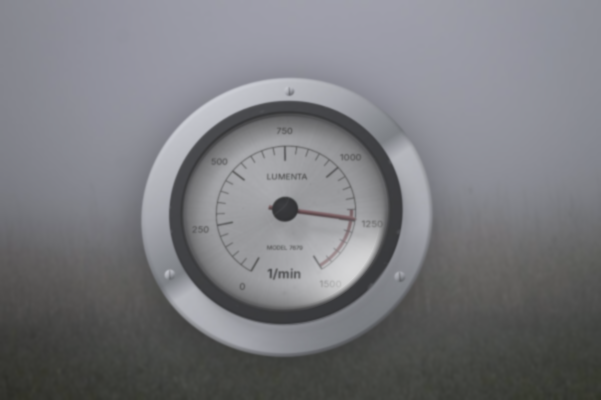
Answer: 1250 rpm
